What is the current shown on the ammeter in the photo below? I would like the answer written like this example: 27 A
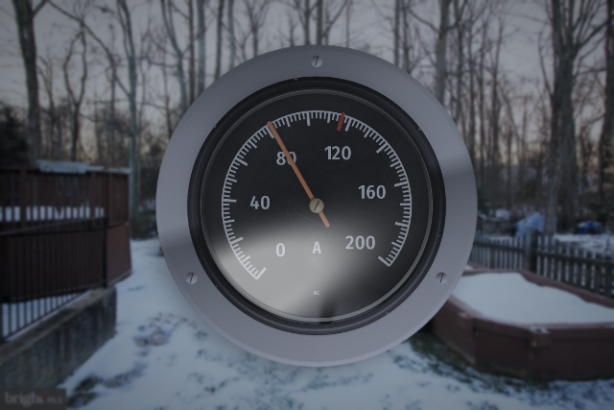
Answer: 82 A
